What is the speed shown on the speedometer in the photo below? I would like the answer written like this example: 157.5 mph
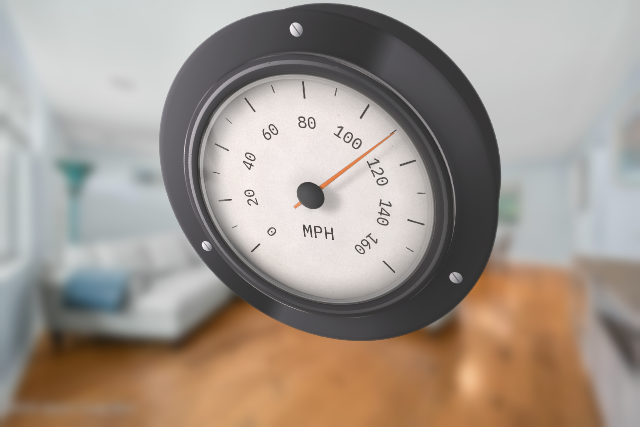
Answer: 110 mph
